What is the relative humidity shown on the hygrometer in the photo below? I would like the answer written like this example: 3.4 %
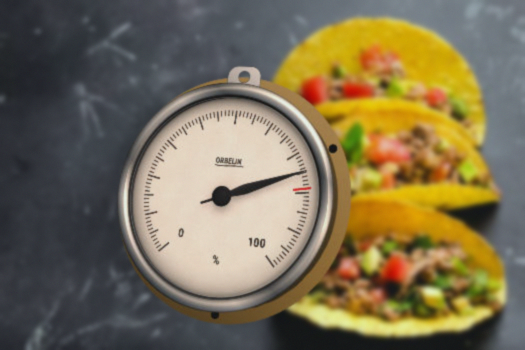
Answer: 75 %
